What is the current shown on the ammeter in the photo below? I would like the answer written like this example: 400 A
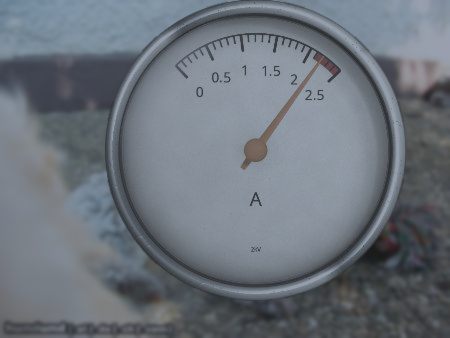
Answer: 2.2 A
